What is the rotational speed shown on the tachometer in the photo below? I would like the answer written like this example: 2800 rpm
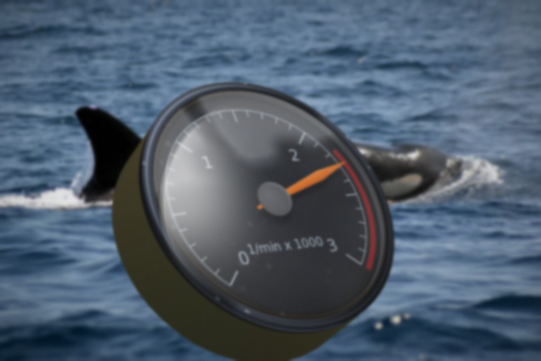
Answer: 2300 rpm
